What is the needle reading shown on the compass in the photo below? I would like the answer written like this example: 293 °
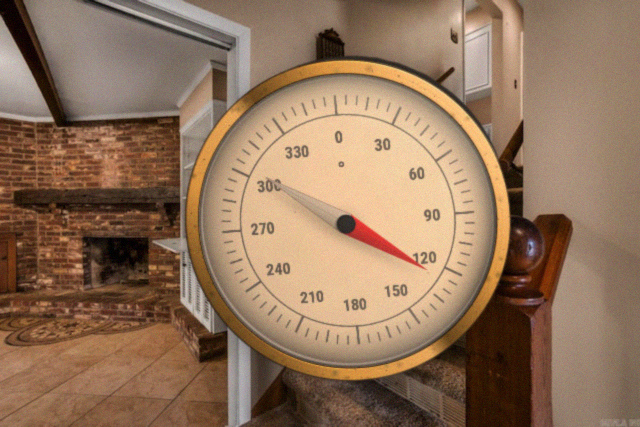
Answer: 125 °
